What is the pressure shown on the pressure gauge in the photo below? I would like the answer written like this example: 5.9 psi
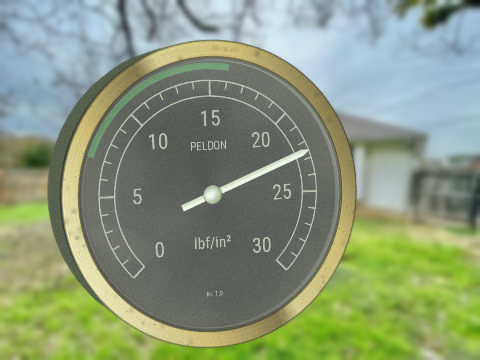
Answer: 22.5 psi
